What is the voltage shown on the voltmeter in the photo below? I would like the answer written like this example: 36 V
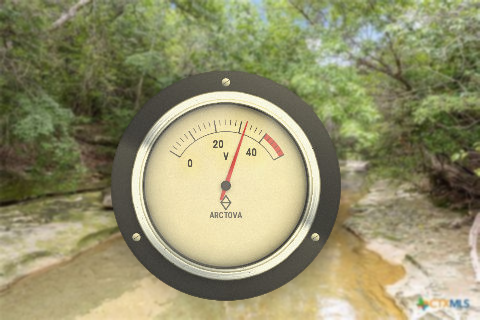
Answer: 32 V
